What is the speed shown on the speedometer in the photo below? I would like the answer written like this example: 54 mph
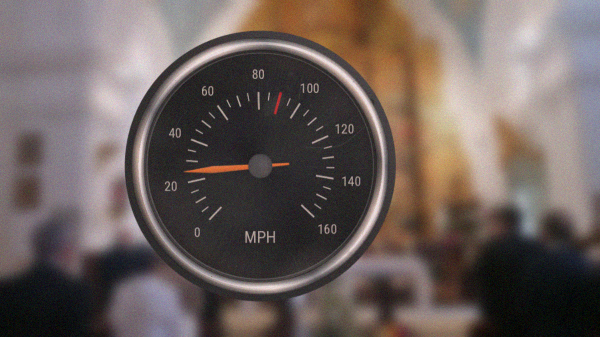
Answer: 25 mph
